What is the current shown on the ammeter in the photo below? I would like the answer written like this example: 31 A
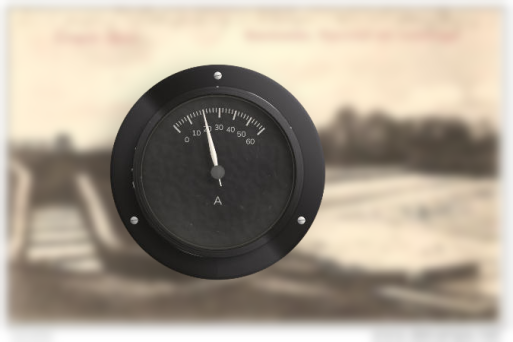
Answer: 20 A
